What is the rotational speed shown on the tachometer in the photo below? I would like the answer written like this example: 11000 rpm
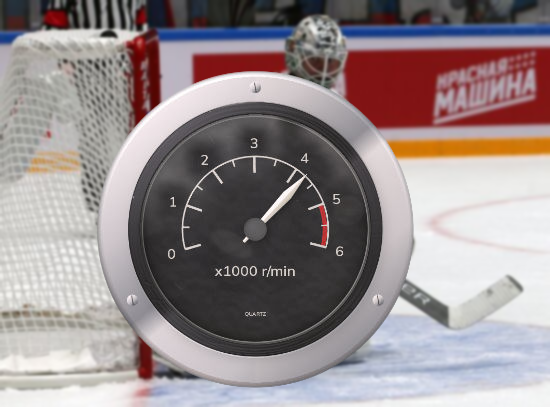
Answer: 4250 rpm
